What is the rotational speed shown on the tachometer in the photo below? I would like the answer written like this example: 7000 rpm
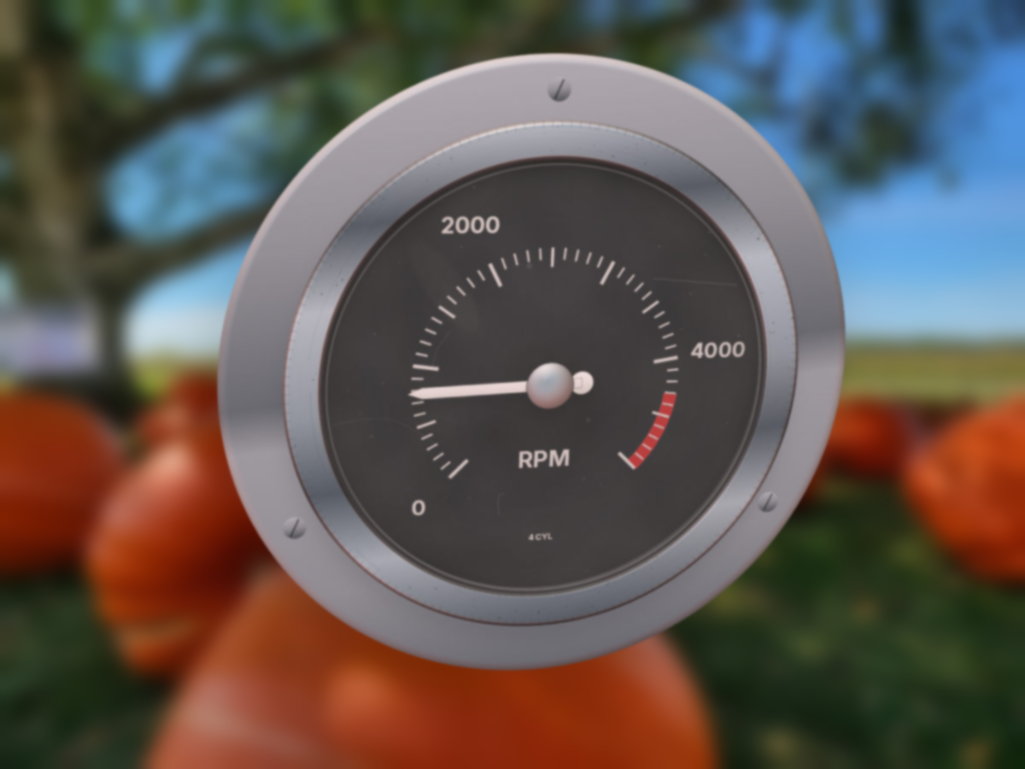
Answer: 800 rpm
